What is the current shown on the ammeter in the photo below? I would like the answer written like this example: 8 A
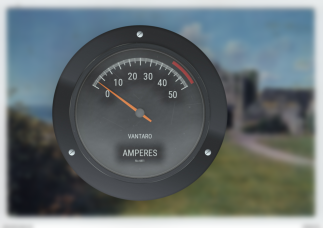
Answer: 2.5 A
